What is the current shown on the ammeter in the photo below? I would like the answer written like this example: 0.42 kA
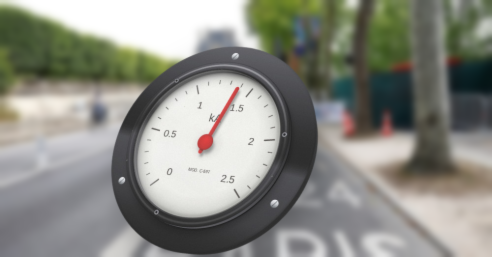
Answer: 1.4 kA
